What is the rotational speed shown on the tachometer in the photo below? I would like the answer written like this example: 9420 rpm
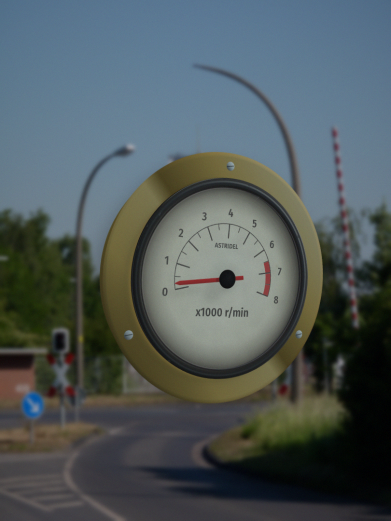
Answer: 250 rpm
